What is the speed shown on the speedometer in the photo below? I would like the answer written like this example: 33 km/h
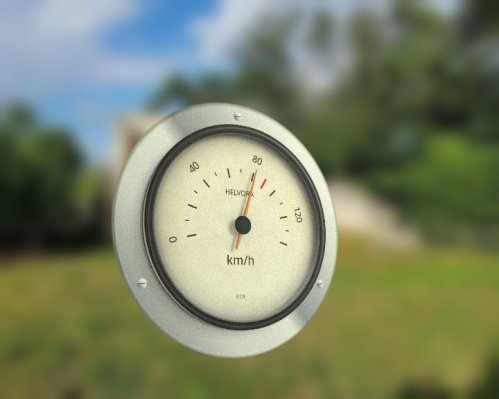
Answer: 80 km/h
